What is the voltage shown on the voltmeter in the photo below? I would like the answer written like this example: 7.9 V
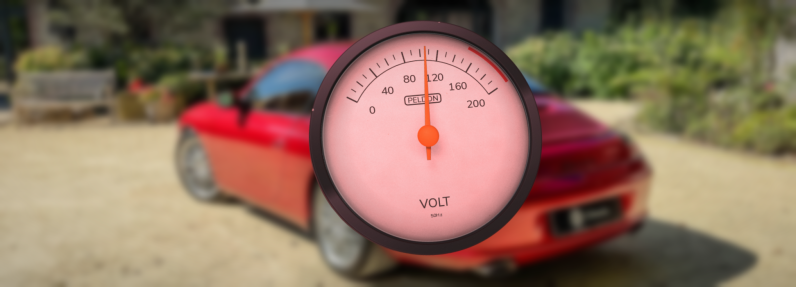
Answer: 105 V
